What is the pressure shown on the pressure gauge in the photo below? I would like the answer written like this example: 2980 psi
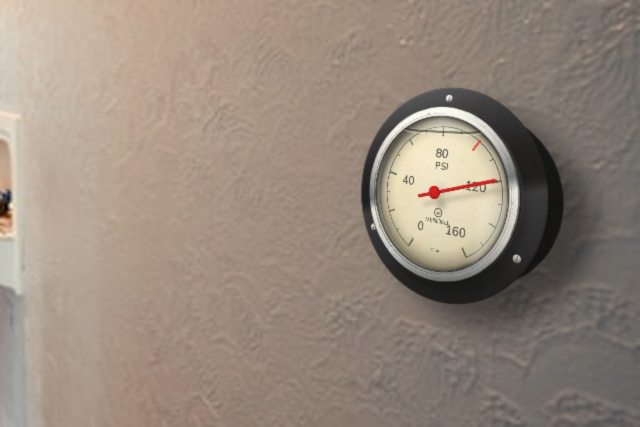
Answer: 120 psi
